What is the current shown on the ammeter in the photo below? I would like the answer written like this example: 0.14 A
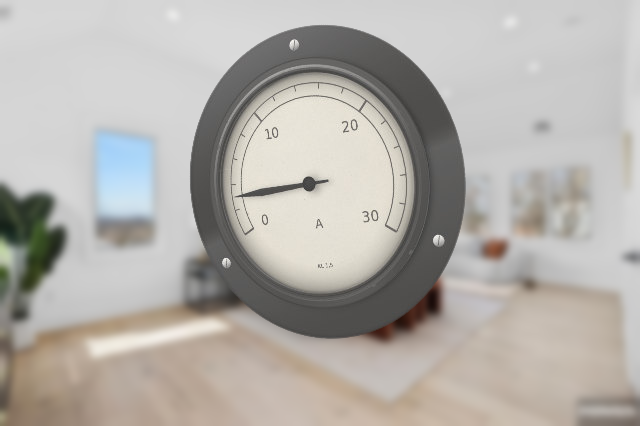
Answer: 3 A
